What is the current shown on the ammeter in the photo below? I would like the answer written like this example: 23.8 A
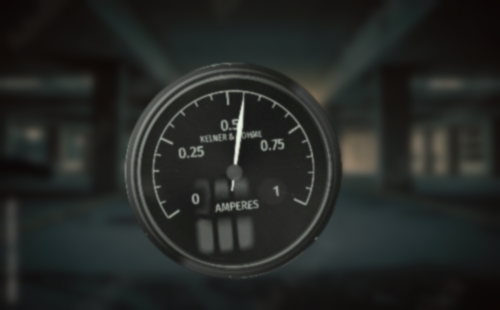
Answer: 0.55 A
